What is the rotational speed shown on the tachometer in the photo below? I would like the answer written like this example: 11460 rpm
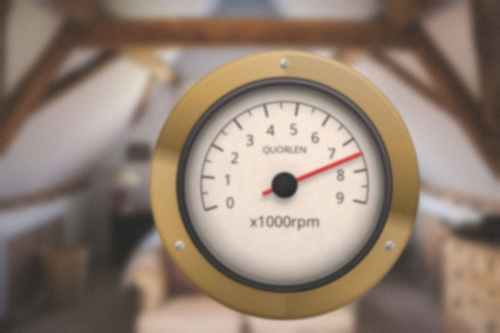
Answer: 7500 rpm
